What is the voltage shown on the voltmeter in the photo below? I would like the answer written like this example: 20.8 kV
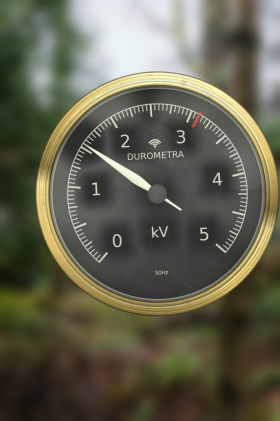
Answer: 1.55 kV
